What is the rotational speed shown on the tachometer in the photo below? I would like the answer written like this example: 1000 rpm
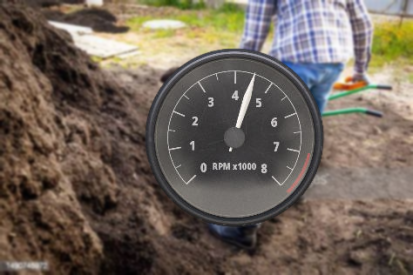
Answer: 4500 rpm
